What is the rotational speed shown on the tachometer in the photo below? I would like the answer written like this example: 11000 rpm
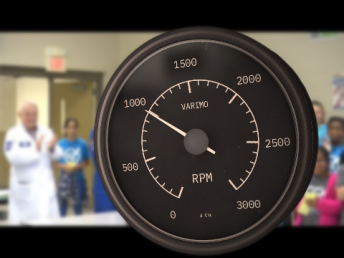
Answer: 1000 rpm
